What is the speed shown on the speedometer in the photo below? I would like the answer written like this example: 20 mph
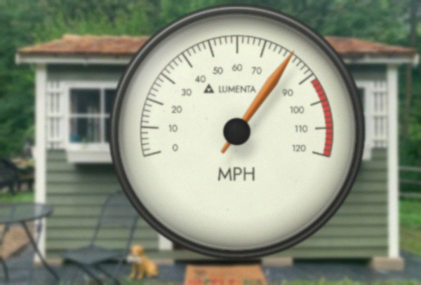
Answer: 80 mph
